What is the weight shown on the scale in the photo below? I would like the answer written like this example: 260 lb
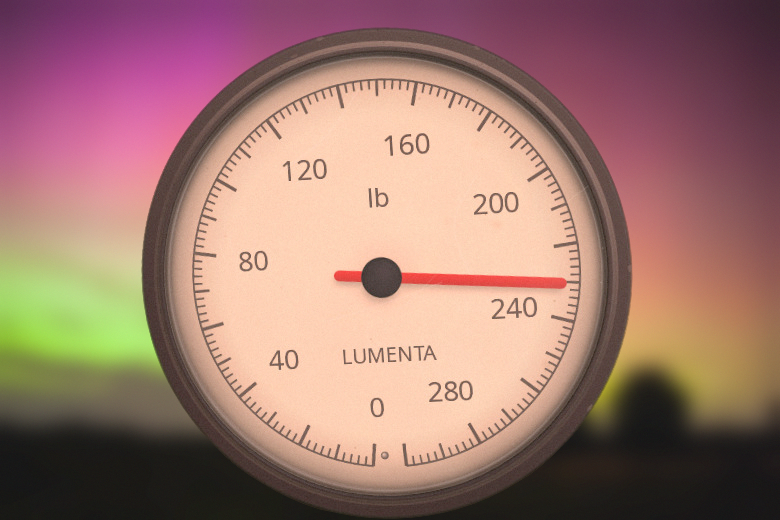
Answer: 230 lb
